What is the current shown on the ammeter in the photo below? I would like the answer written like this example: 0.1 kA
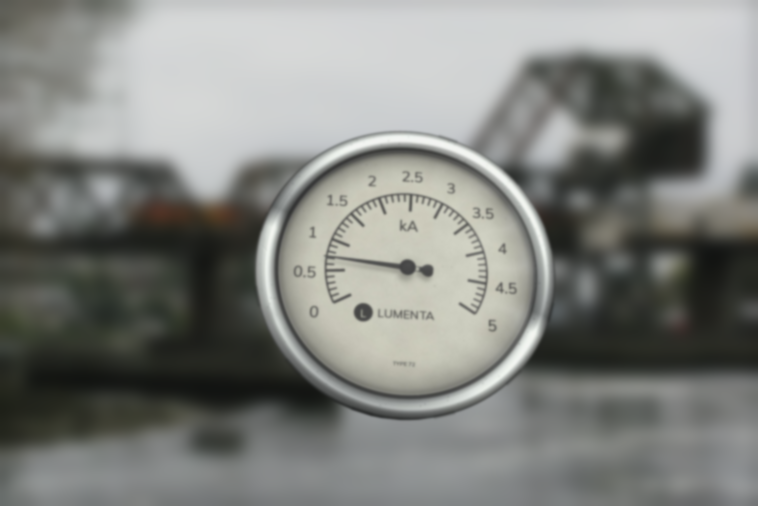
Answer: 0.7 kA
